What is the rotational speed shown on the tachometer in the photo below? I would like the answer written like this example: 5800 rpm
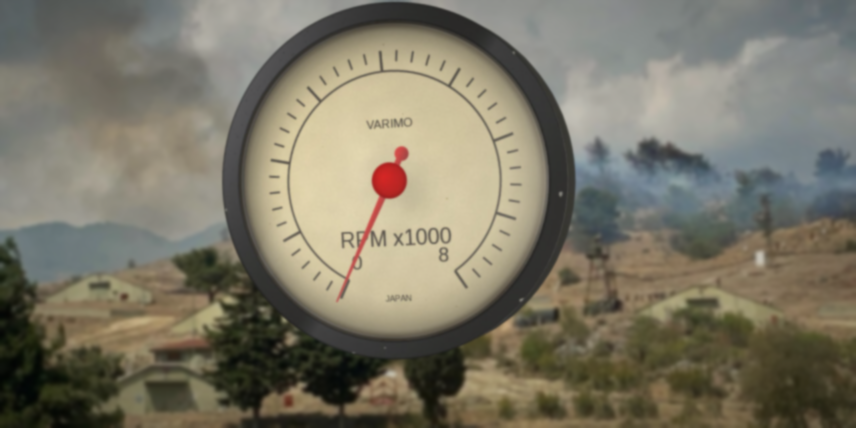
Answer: 0 rpm
